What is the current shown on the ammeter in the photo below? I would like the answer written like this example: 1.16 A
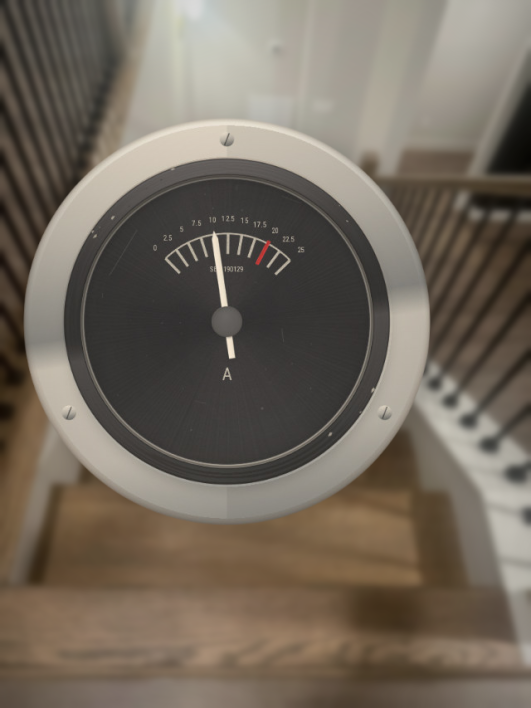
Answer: 10 A
